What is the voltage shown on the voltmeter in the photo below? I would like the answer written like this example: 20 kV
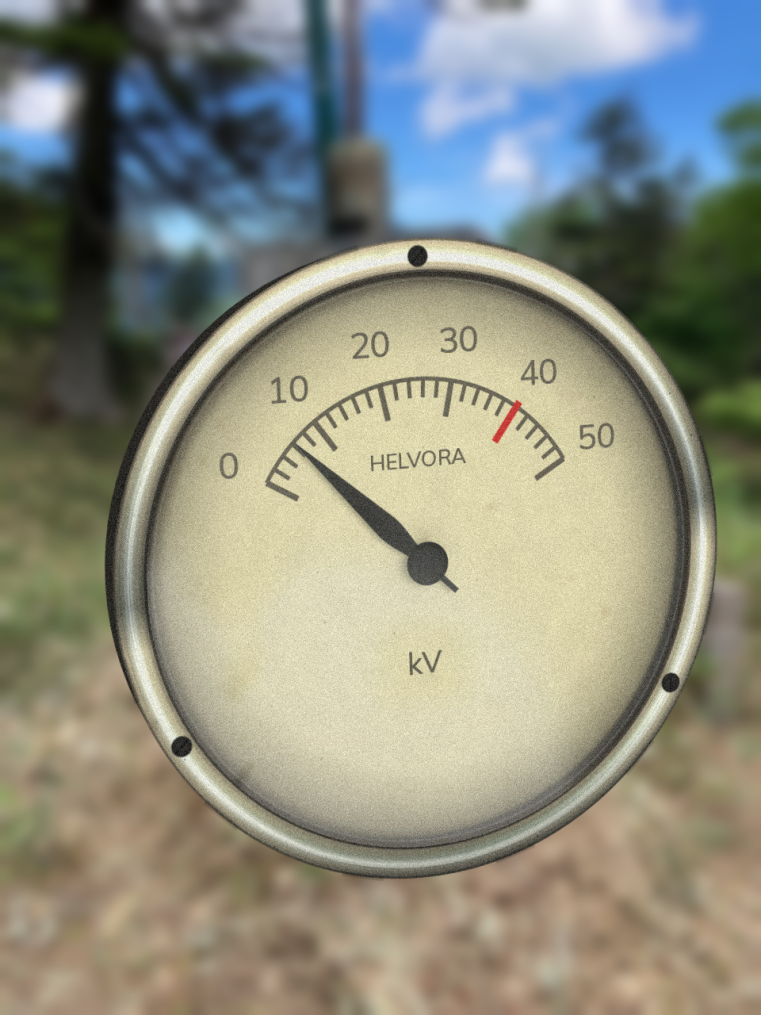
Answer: 6 kV
